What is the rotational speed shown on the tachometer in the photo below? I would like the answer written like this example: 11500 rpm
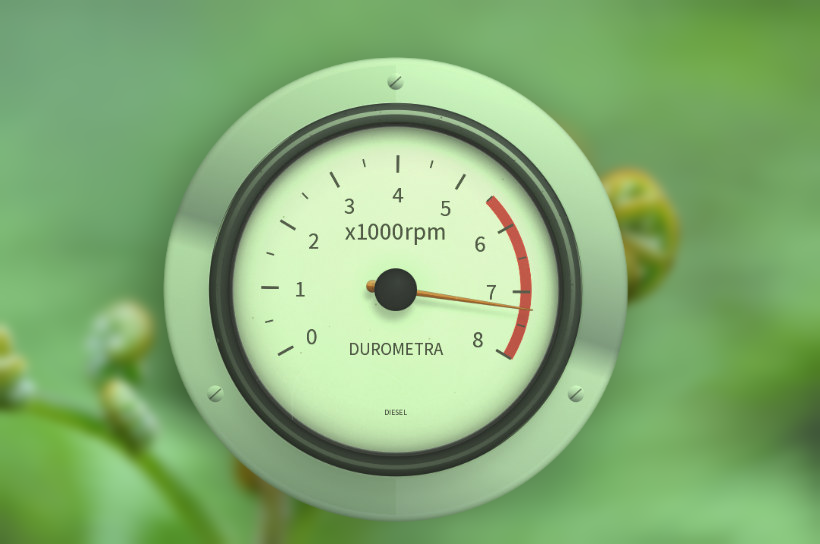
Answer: 7250 rpm
